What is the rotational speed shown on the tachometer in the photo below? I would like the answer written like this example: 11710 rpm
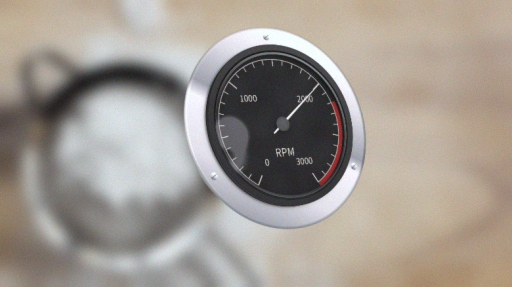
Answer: 2000 rpm
